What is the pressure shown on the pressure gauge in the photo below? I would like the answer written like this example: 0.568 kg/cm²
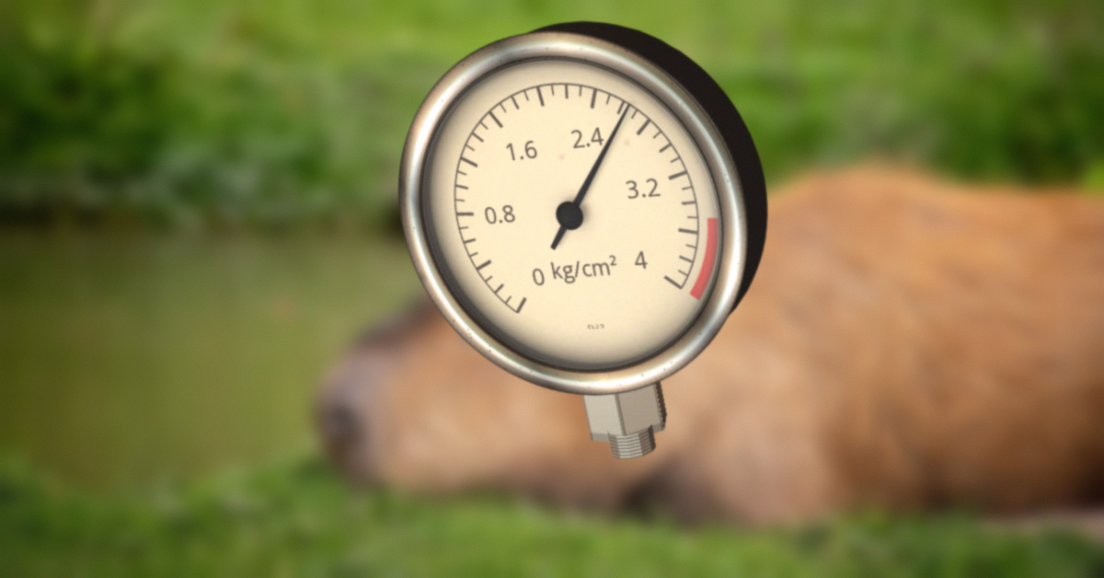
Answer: 2.65 kg/cm²
